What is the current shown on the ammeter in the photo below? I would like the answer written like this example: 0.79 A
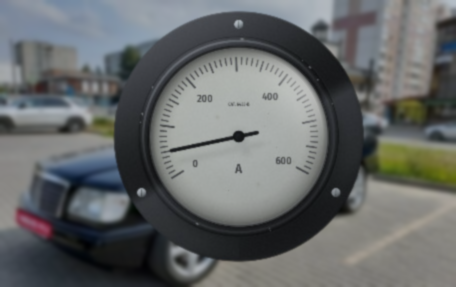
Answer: 50 A
